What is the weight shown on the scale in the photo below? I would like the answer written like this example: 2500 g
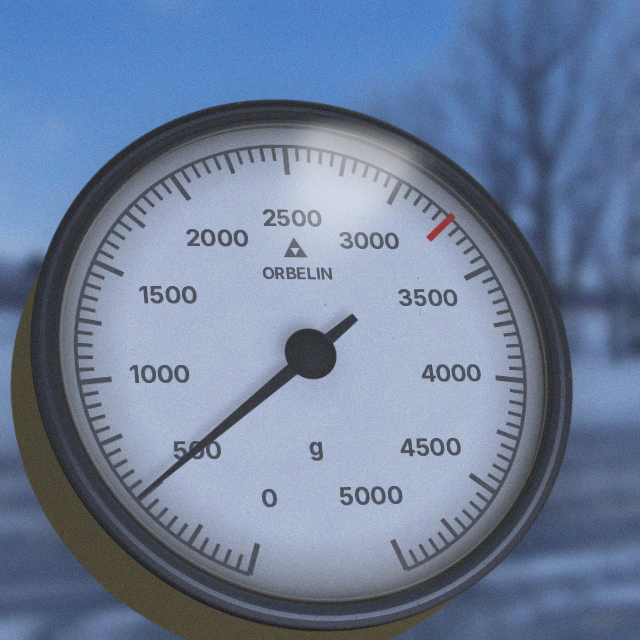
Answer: 500 g
